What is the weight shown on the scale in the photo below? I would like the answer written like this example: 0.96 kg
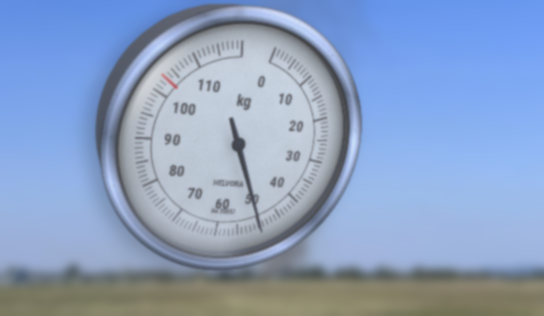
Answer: 50 kg
